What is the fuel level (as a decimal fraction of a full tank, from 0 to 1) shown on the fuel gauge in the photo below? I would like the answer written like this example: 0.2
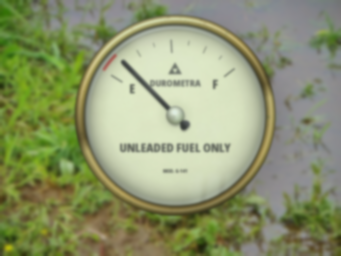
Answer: 0.125
